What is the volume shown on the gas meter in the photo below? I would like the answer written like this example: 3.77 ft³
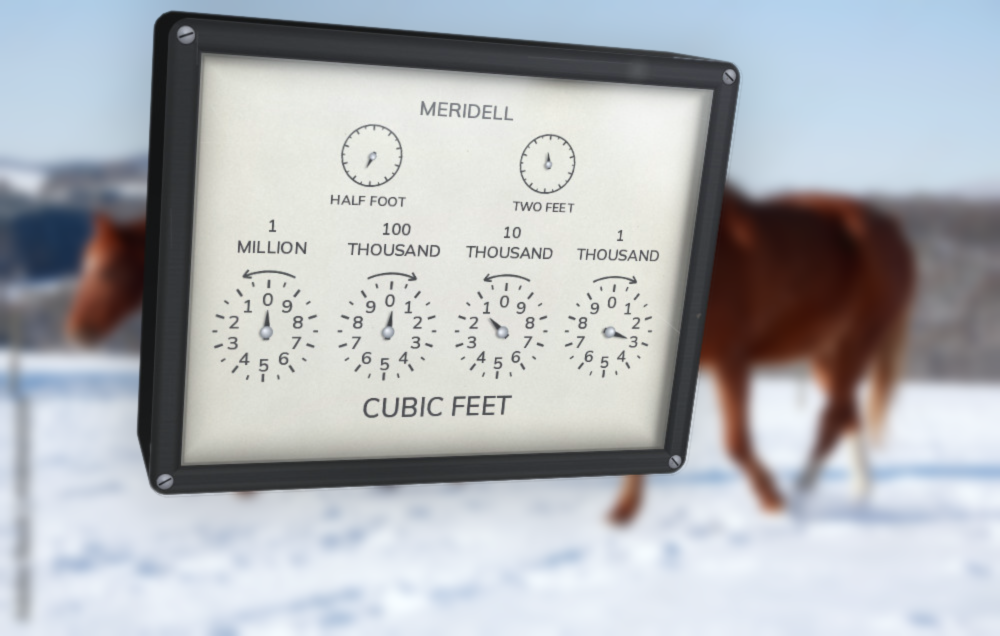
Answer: 1300 ft³
